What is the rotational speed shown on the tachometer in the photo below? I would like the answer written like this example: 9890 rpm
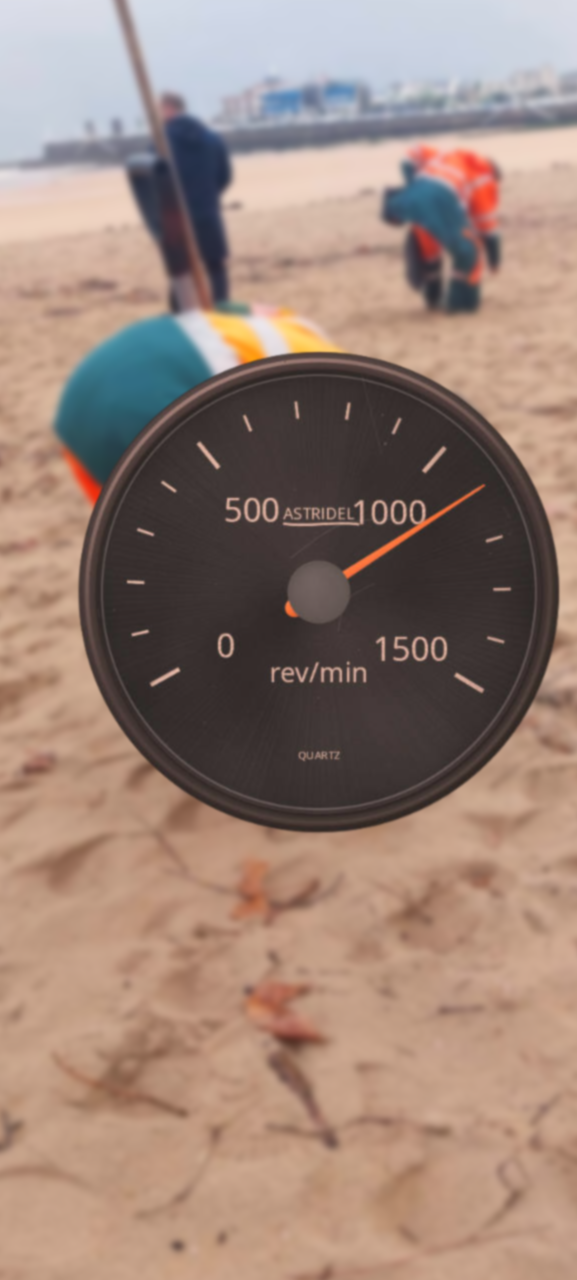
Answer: 1100 rpm
